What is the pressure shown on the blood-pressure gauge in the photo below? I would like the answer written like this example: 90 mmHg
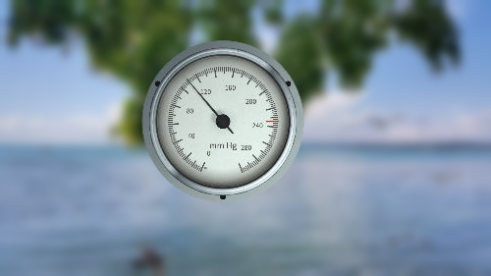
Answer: 110 mmHg
